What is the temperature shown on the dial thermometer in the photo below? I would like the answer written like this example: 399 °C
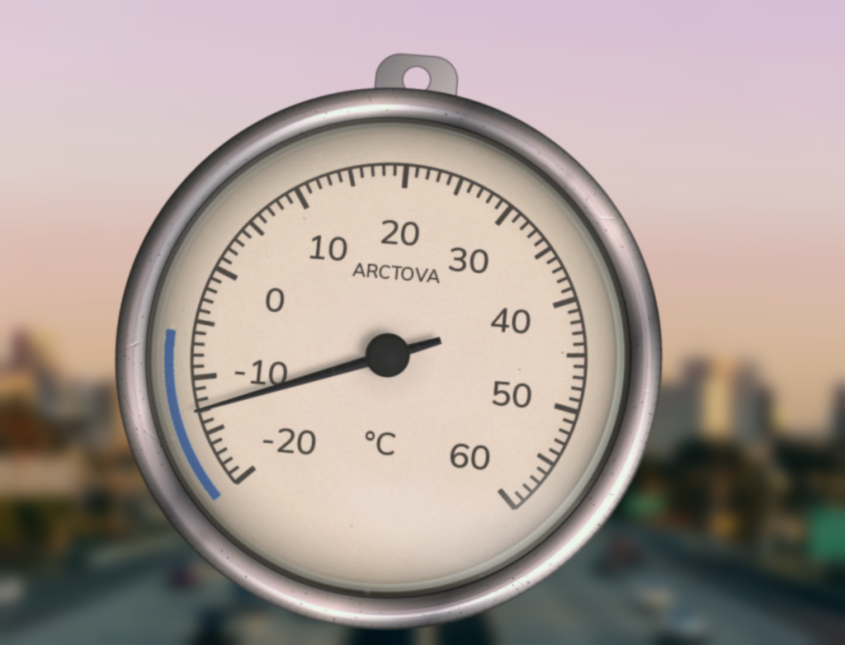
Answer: -13 °C
